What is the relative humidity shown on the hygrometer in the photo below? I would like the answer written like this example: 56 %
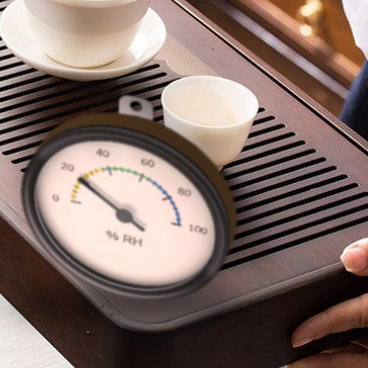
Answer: 20 %
